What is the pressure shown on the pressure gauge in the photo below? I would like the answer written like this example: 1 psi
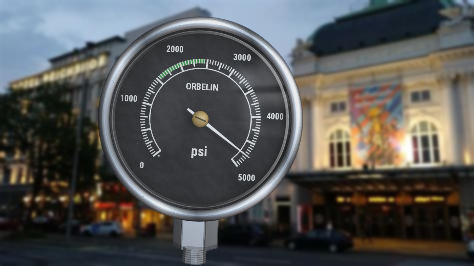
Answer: 4750 psi
